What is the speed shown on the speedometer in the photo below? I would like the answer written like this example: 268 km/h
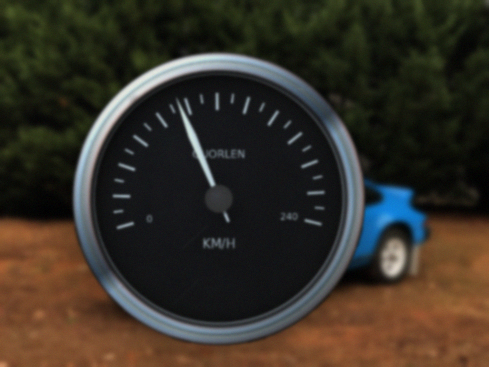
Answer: 95 km/h
